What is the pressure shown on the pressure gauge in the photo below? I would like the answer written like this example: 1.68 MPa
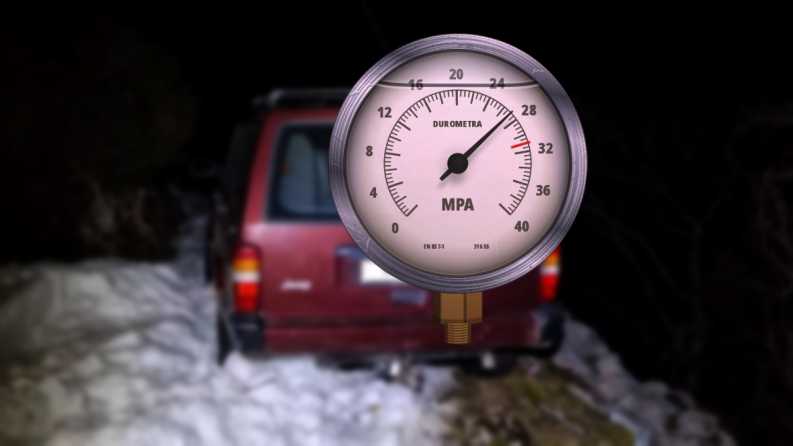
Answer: 27 MPa
